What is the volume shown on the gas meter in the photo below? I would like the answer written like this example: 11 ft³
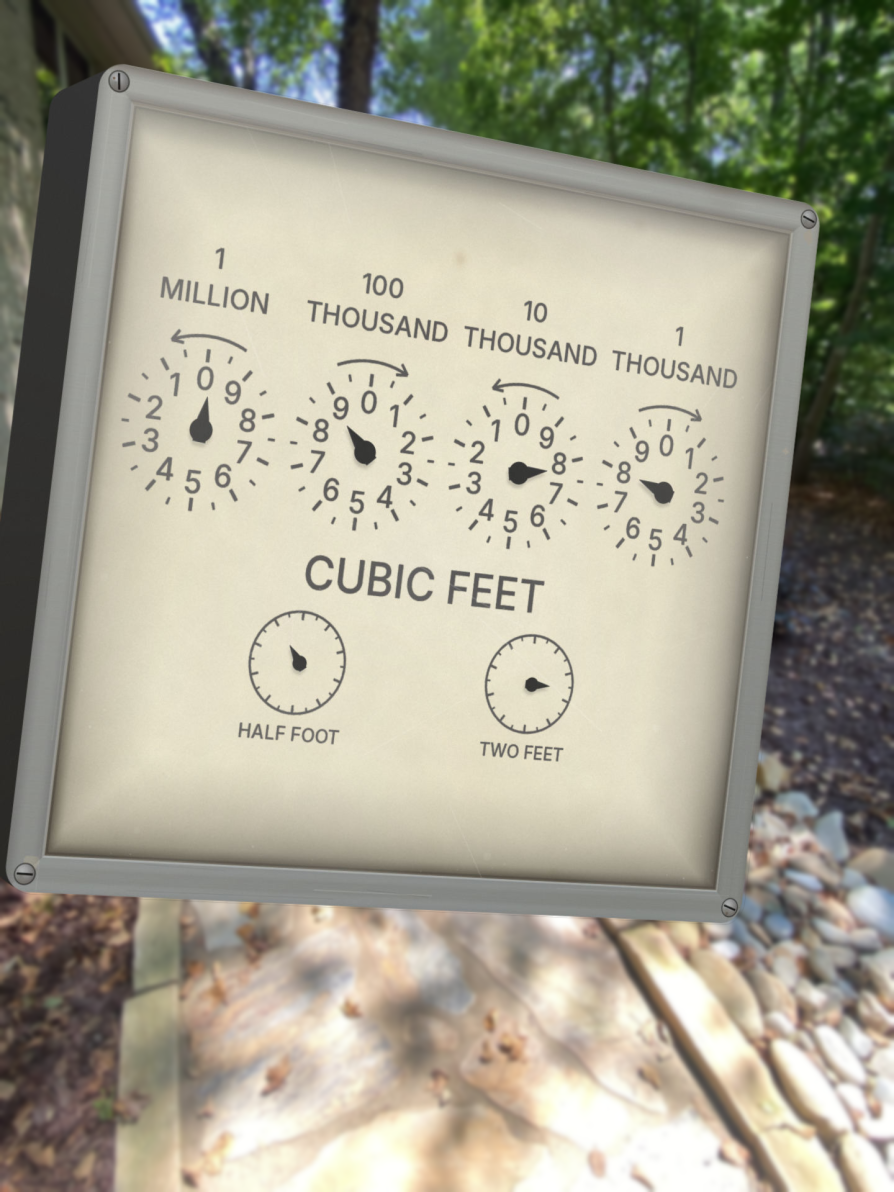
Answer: 987800 ft³
